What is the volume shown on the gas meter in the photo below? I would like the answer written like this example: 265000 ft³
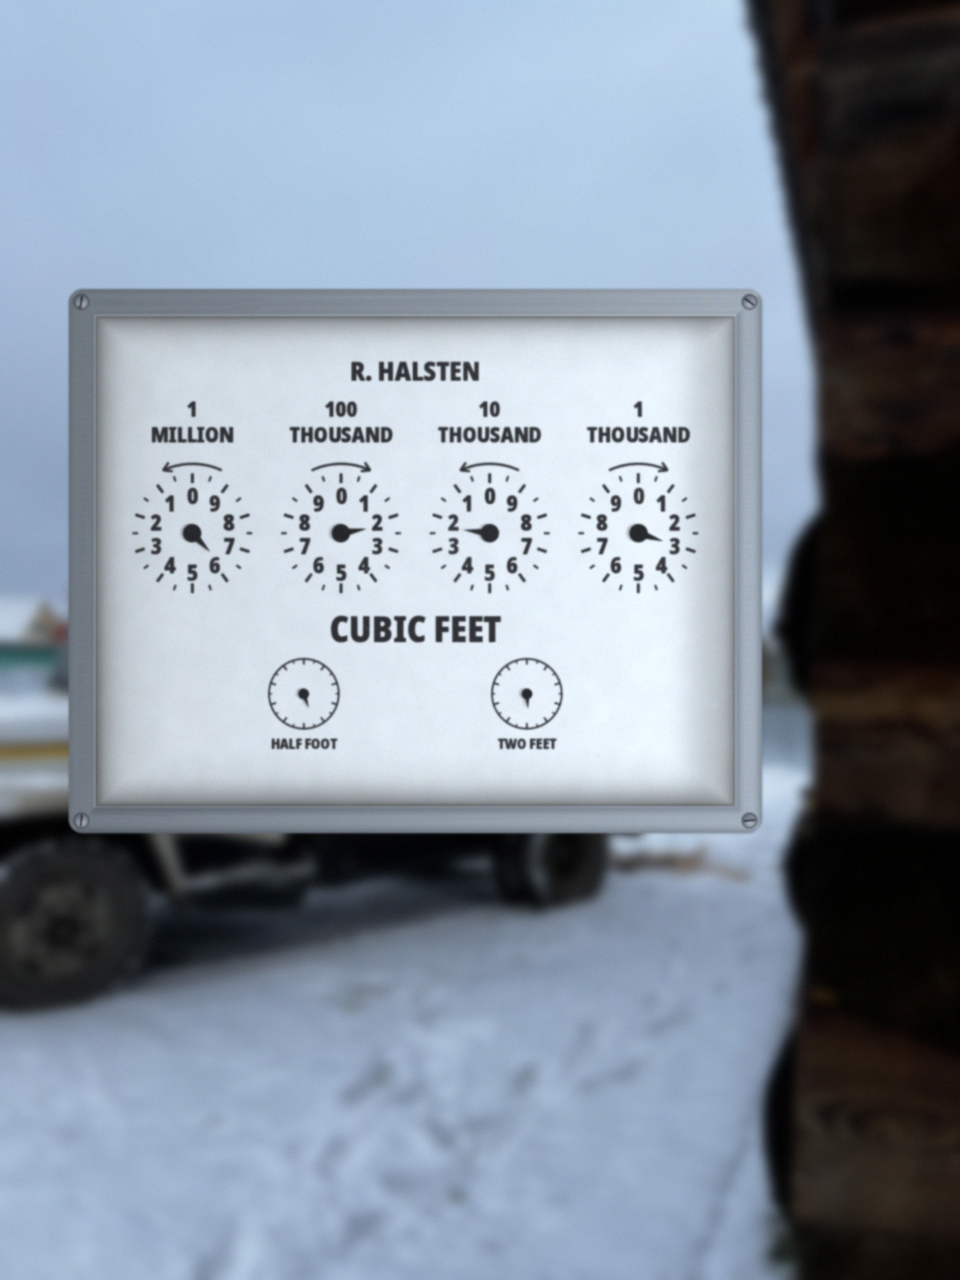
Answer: 622300 ft³
